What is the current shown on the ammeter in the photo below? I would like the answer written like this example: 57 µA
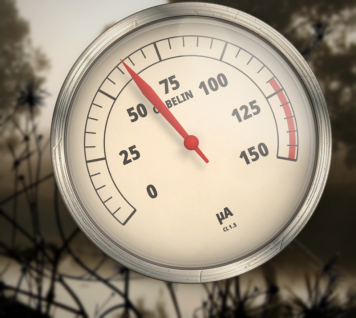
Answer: 62.5 µA
